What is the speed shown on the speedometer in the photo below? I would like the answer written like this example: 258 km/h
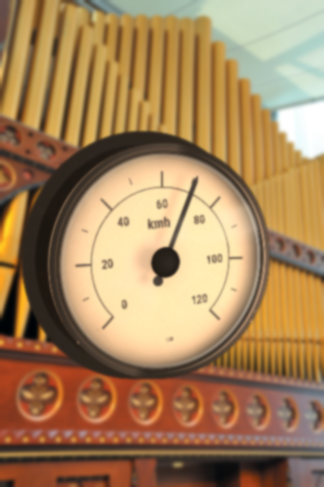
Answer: 70 km/h
